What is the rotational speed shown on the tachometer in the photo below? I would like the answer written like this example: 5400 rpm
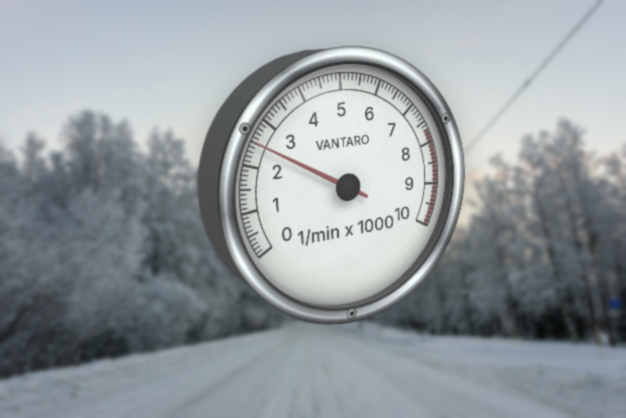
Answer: 2500 rpm
